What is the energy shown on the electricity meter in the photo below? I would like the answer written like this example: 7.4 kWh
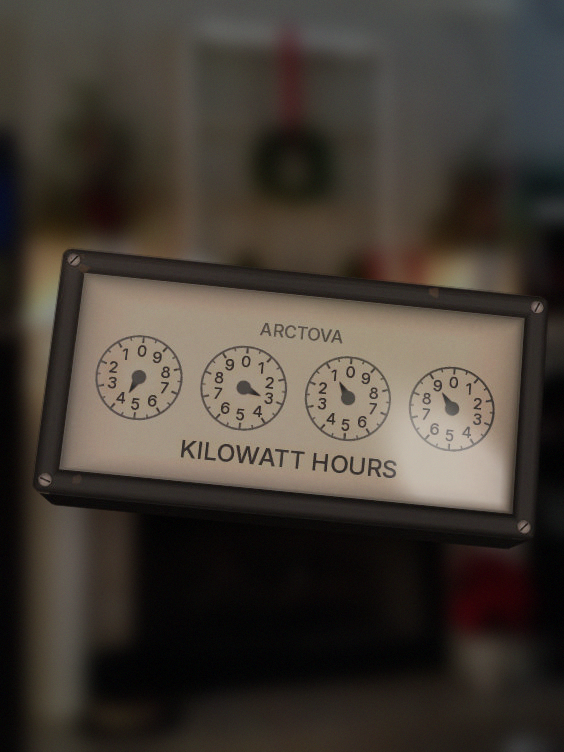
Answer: 4309 kWh
